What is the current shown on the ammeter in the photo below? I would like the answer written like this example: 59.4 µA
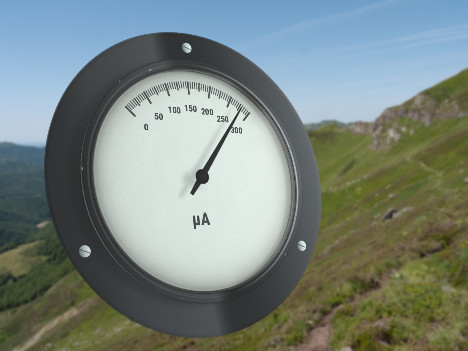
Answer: 275 µA
